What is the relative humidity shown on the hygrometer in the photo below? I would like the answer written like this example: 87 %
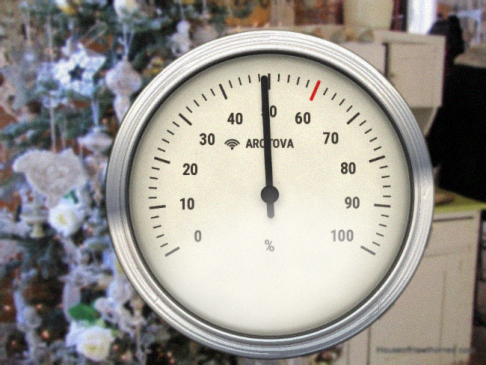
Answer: 49 %
